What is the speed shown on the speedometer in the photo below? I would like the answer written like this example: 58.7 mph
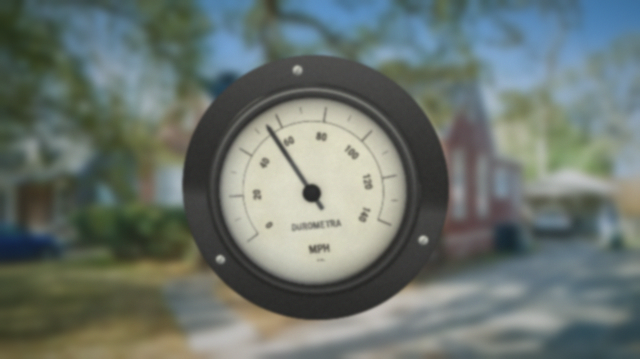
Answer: 55 mph
